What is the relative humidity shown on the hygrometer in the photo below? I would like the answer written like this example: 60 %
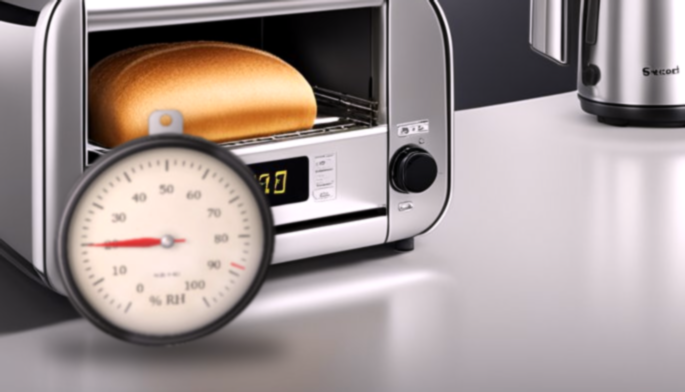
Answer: 20 %
